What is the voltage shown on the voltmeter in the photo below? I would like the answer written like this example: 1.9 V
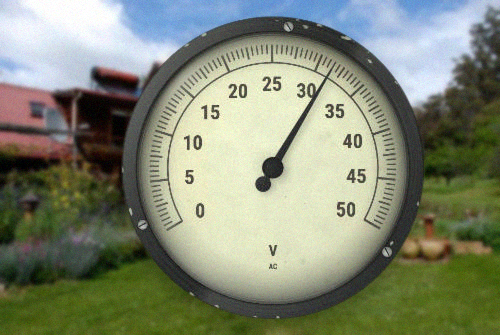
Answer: 31.5 V
